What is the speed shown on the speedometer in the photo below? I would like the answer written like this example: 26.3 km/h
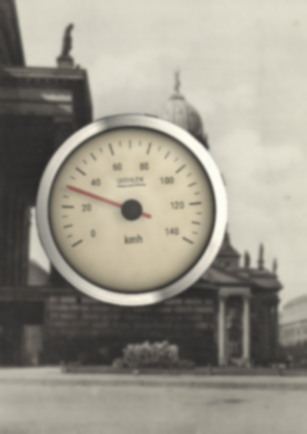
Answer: 30 km/h
